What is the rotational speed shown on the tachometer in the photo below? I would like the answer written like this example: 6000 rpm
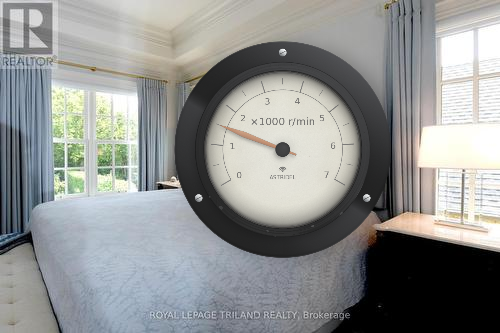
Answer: 1500 rpm
